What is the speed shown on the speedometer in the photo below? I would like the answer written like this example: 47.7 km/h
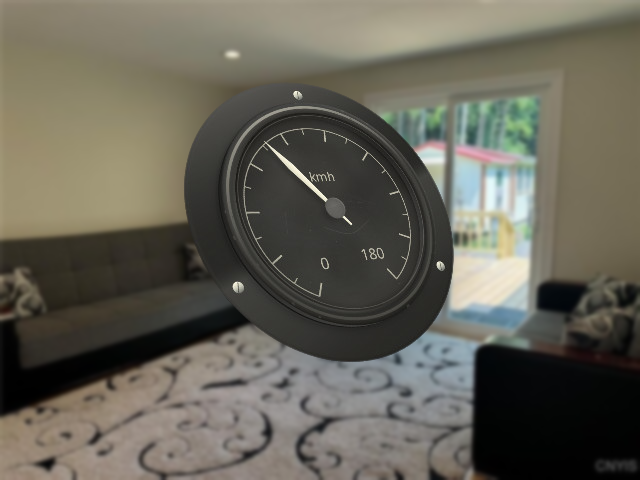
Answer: 70 km/h
